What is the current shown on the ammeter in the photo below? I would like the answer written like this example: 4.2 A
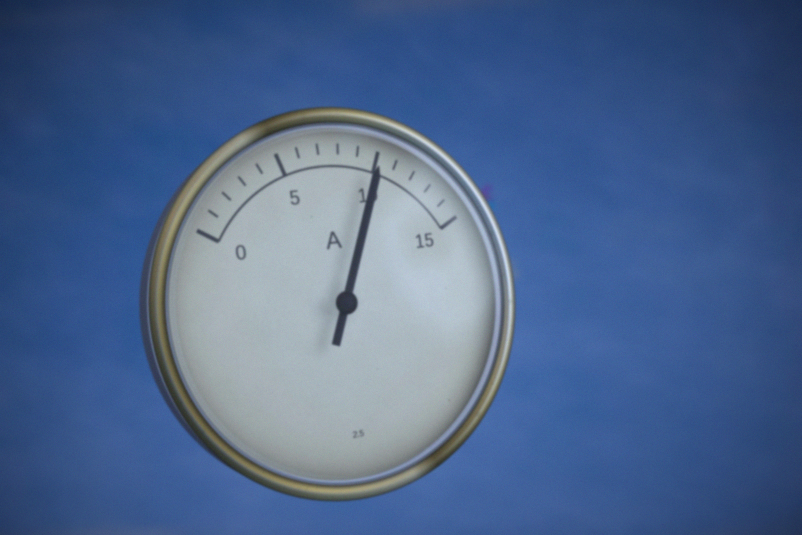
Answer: 10 A
